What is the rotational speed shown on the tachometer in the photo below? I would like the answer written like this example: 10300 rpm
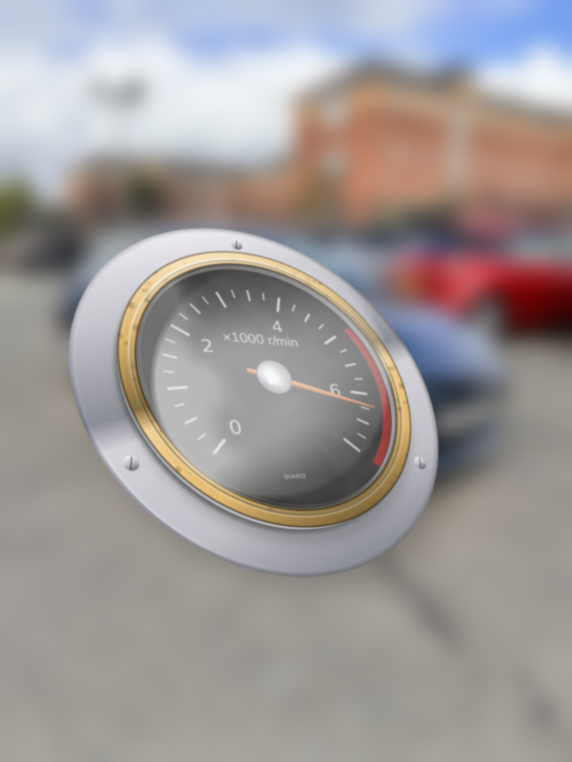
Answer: 6250 rpm
